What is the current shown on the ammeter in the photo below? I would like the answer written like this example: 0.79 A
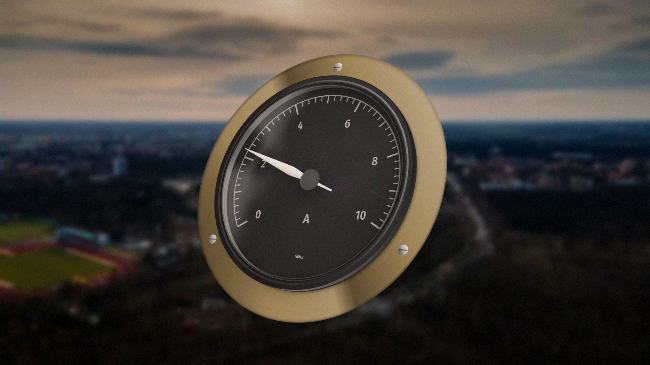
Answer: 2.2 A
